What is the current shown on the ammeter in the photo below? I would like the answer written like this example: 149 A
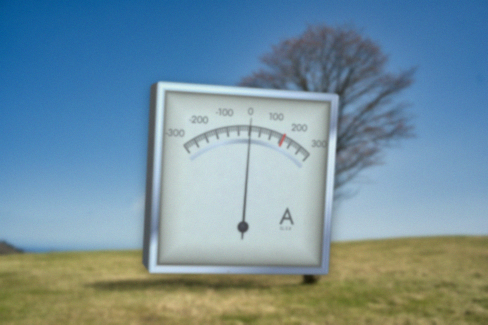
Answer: 0 A
